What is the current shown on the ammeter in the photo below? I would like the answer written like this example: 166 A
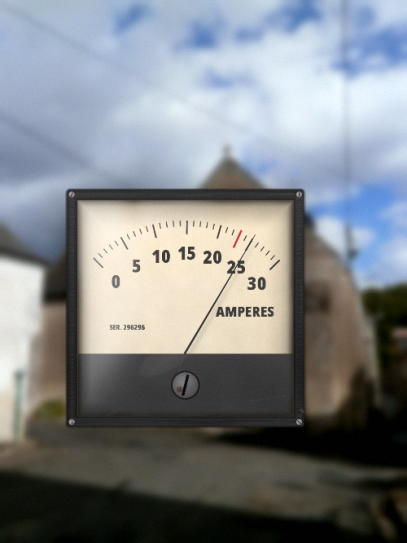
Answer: 25 A
